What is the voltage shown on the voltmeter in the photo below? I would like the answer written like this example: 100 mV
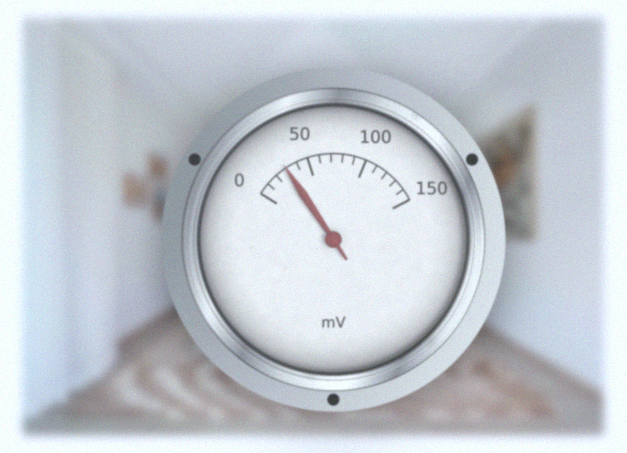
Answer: 30 mV
